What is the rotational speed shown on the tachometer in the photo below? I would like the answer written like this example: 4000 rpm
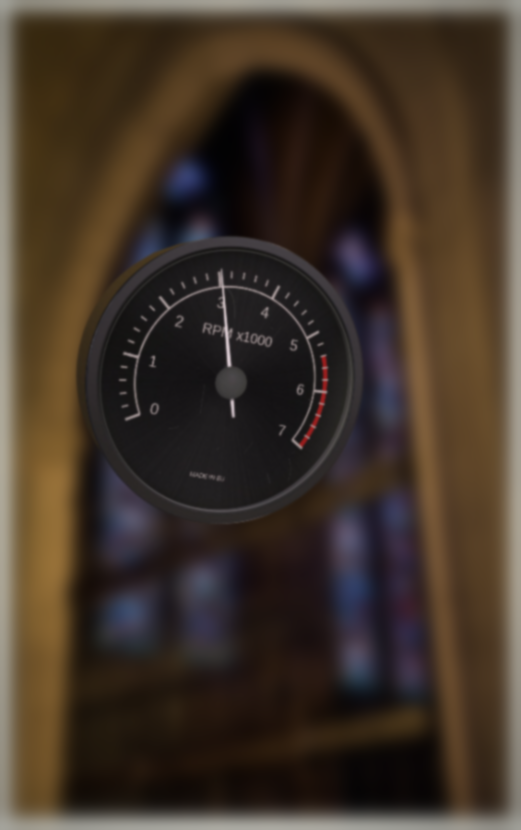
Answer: 3000 rpm
